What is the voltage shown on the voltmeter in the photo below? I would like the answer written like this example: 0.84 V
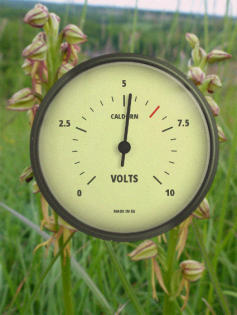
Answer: 5.25 V
